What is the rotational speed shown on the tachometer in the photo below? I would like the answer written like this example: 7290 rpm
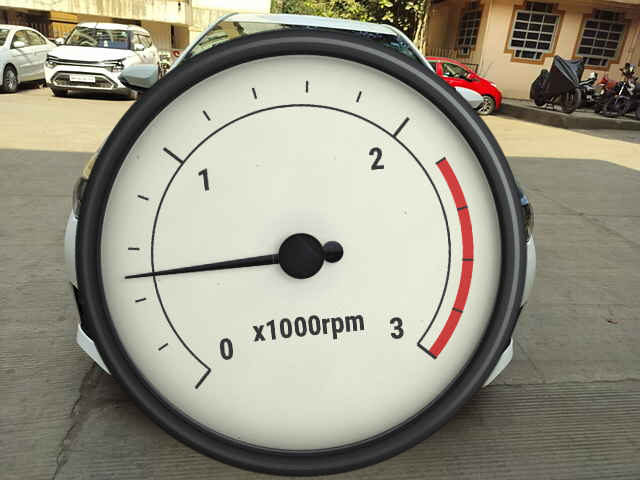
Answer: 500 rpm
